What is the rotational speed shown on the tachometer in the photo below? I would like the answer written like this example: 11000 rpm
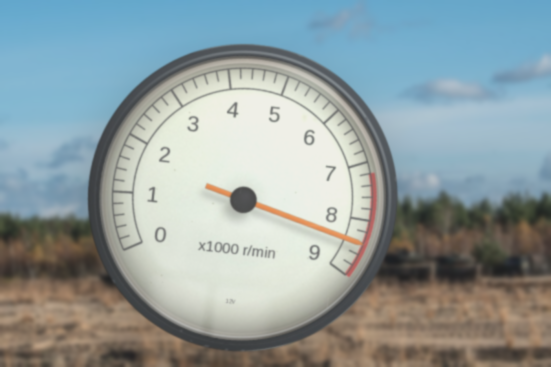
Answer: 8400 rpm
